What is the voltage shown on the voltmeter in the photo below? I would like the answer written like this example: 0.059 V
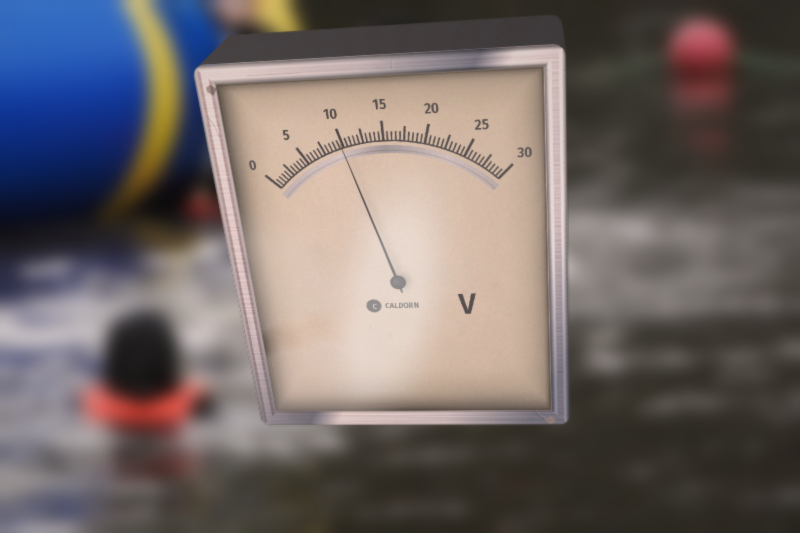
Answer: 10 V
